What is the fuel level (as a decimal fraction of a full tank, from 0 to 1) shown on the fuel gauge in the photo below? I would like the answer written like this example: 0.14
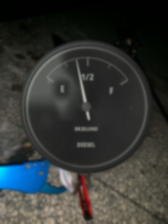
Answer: 0.375
